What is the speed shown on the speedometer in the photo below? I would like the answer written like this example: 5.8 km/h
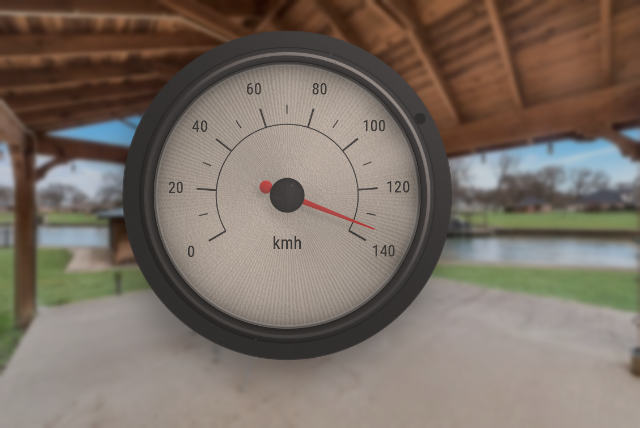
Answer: 135 km/h
